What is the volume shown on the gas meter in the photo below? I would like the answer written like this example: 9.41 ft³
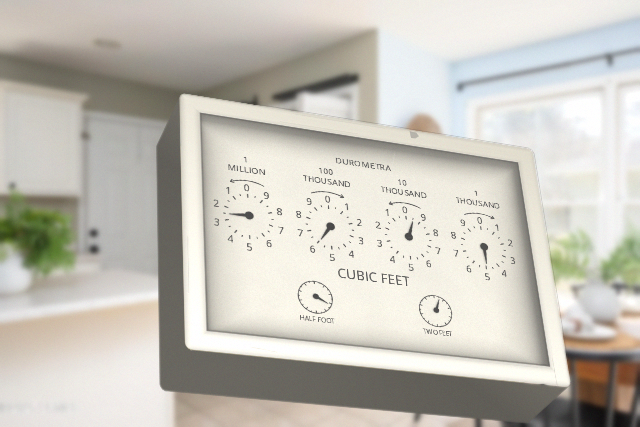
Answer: 259500 ft³
